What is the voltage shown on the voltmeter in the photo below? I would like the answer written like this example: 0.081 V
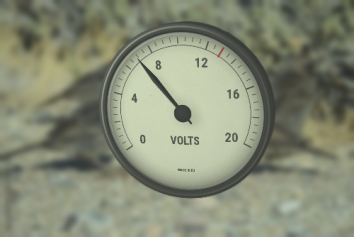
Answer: 7 V
